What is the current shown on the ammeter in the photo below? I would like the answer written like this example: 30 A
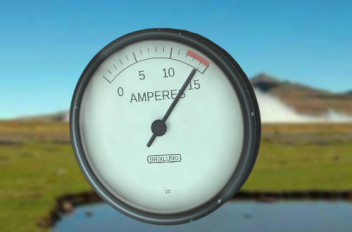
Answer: 14 A
